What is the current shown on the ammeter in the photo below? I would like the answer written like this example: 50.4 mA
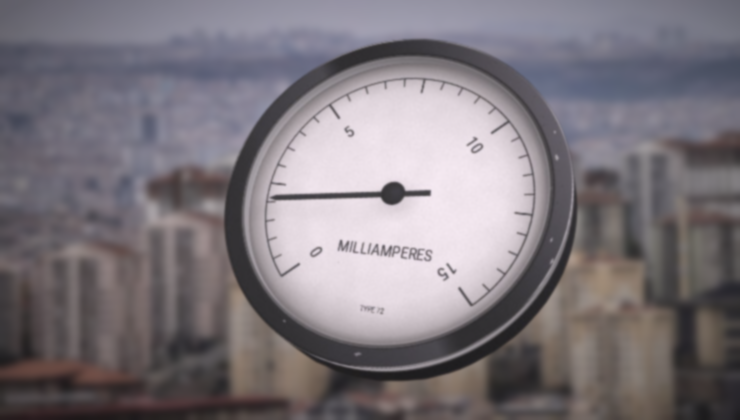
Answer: 2 mA
